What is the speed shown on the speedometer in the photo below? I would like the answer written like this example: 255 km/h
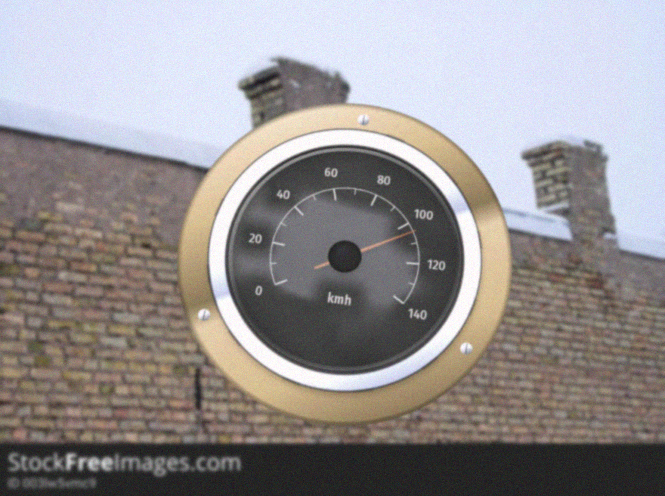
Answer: 105 km/h
